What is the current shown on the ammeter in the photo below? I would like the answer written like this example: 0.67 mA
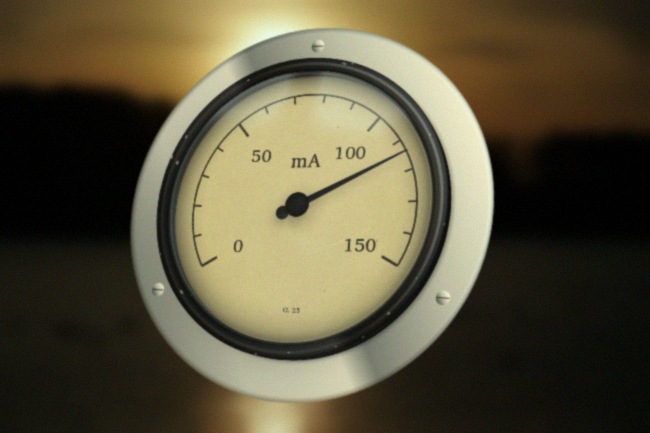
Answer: 115 mA
